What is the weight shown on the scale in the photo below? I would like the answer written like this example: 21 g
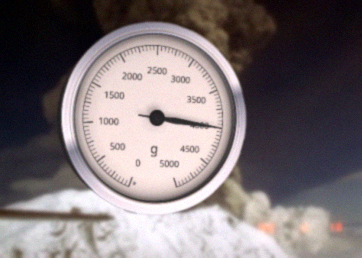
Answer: 4000 g
